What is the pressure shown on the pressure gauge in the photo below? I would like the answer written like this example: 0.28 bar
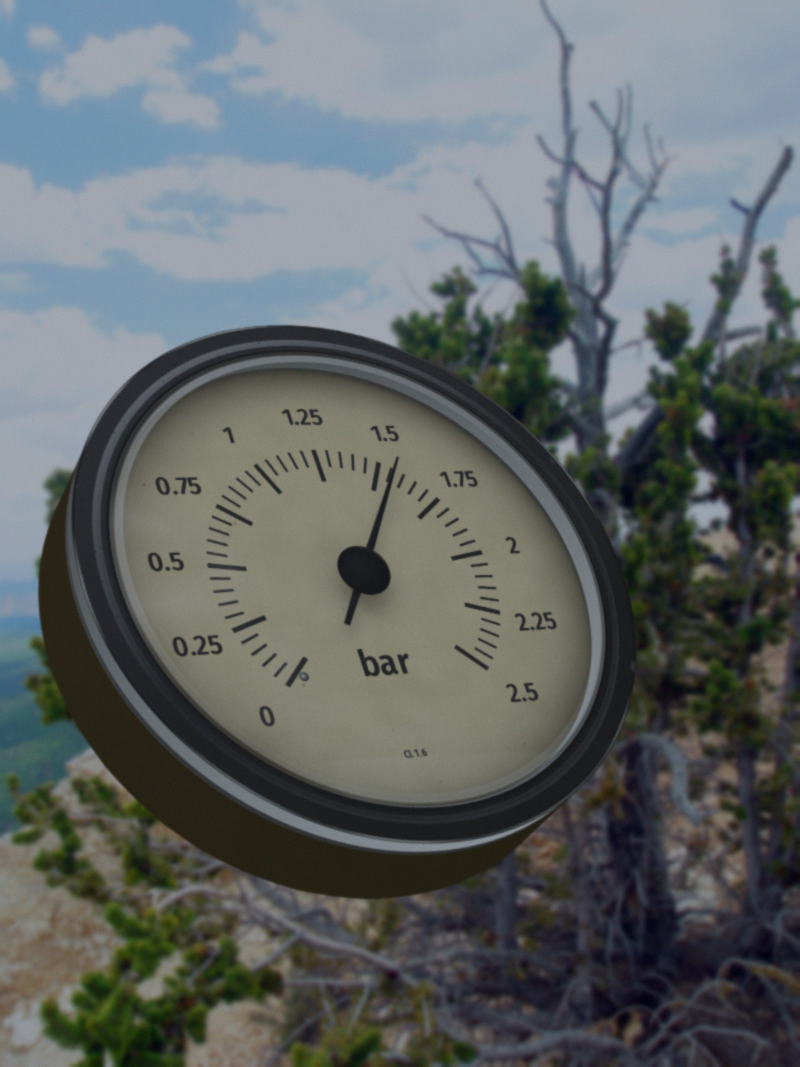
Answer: 1.55 bar
